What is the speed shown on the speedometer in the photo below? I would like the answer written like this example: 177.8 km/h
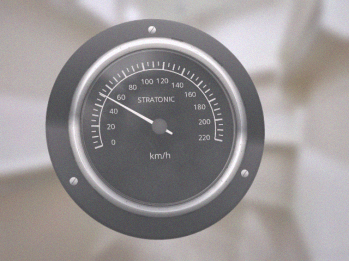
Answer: 50 km/h
